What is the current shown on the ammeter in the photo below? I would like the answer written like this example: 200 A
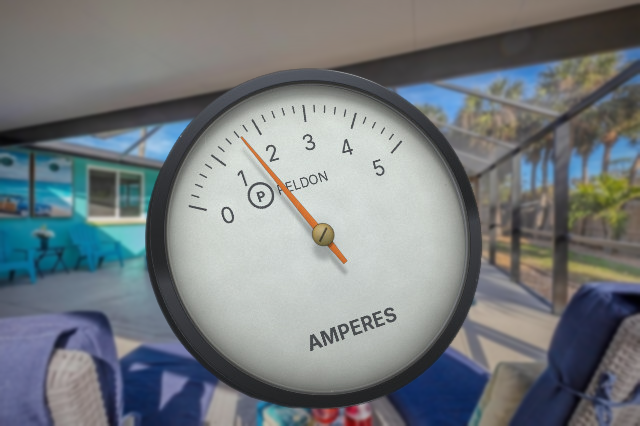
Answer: 1.6 A
